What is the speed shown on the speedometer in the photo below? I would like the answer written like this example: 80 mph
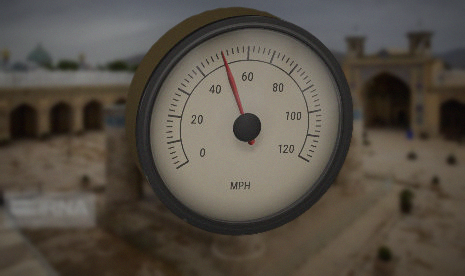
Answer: 50 mph
